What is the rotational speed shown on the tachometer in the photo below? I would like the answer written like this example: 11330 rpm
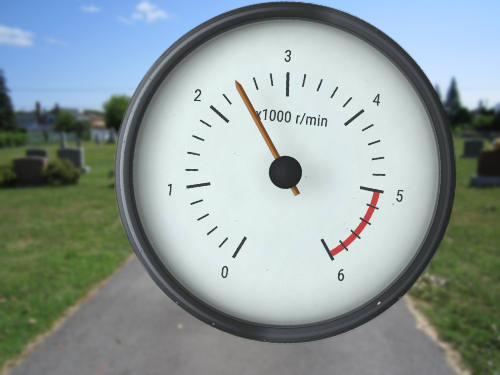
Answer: 2400 rpm
